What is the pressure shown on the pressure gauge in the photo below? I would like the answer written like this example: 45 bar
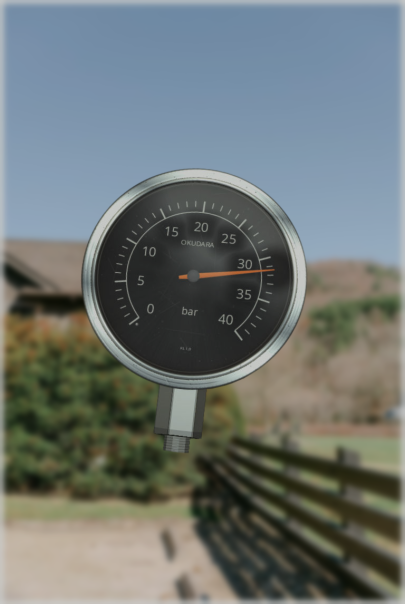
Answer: 31.5 bar
